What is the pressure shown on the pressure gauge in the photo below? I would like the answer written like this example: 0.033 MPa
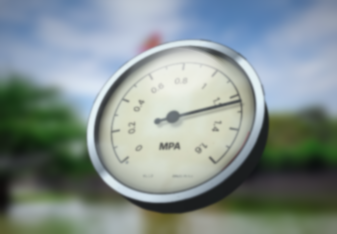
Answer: 1.25 MPa
